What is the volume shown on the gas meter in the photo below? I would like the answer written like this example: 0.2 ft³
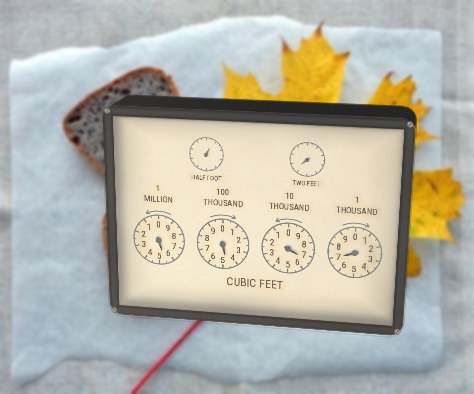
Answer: 546700 ft³
